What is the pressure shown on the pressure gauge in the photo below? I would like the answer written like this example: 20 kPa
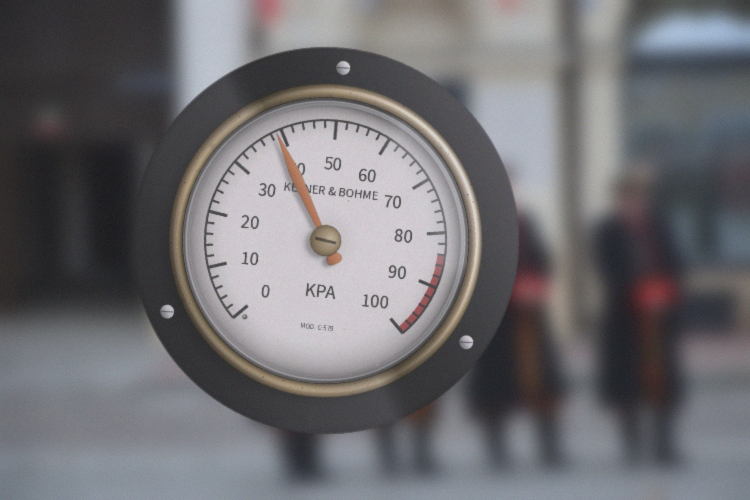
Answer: 39 kPa
